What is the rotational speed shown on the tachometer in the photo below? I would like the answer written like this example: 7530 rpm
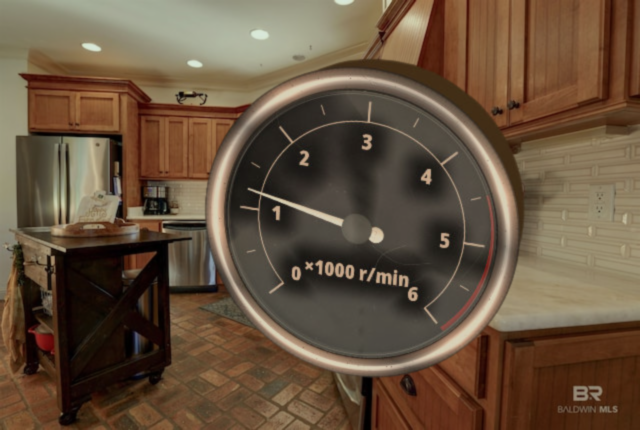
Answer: 1250 rpm
